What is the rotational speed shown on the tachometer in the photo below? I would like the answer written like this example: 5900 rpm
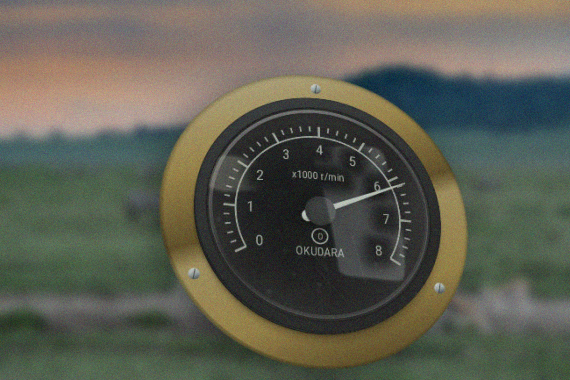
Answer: 6200 rpm
